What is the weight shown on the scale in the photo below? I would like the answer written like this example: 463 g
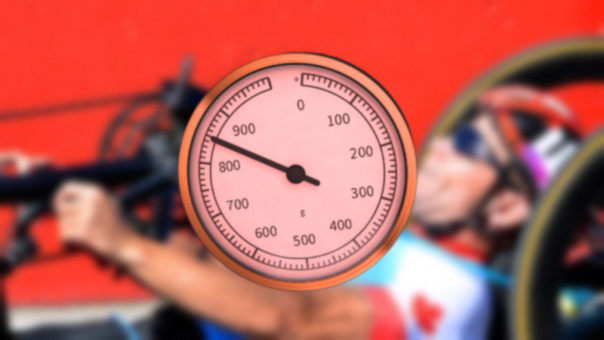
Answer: 850 g
